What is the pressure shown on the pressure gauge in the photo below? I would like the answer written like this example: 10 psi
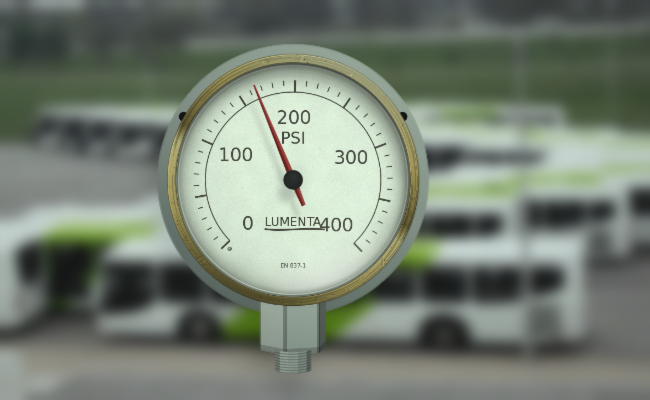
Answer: 165 psi
